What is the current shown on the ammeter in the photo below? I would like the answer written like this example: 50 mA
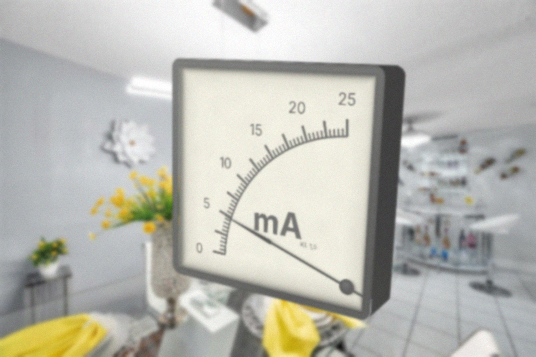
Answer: 5 mA
